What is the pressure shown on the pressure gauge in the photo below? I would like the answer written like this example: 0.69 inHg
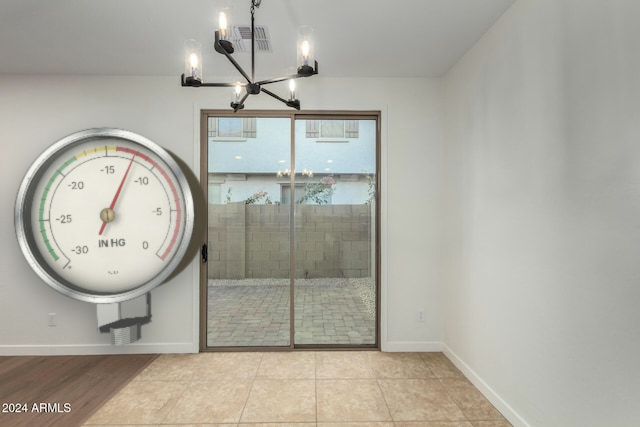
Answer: -12 inHg
